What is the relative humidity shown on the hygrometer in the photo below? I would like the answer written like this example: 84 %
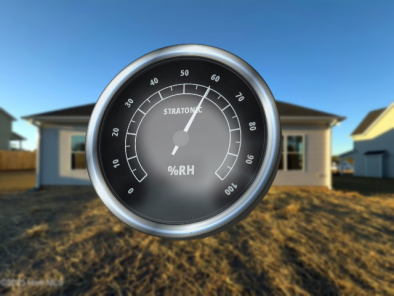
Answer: 60 %
